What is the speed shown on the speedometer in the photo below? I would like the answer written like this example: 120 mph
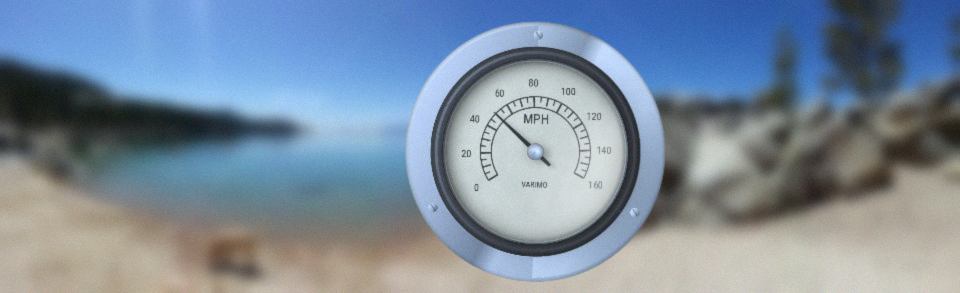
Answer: 50 mph
